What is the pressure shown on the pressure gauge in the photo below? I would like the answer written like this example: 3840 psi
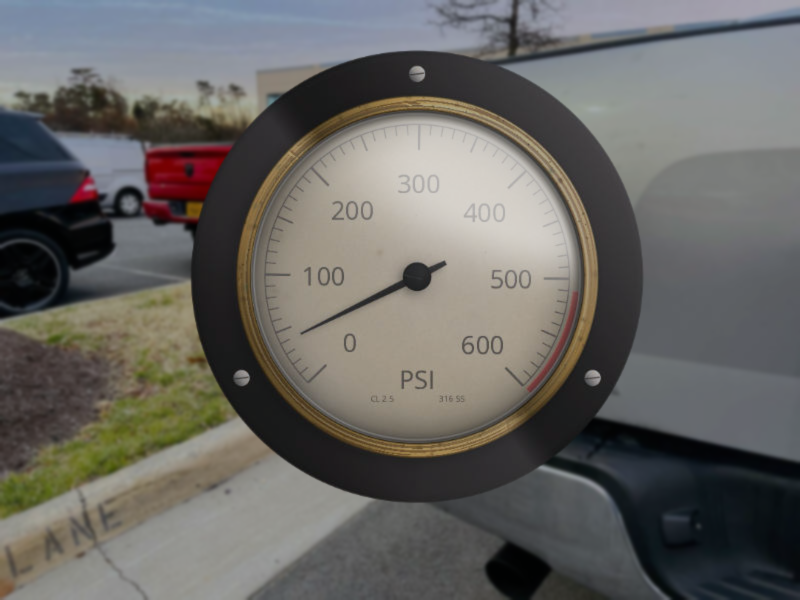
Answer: 40 psi
